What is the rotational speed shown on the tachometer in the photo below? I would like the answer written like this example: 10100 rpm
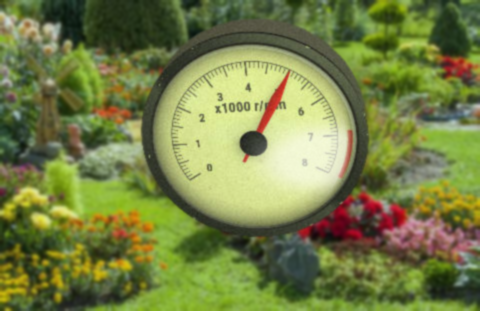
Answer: 5000 rpm
